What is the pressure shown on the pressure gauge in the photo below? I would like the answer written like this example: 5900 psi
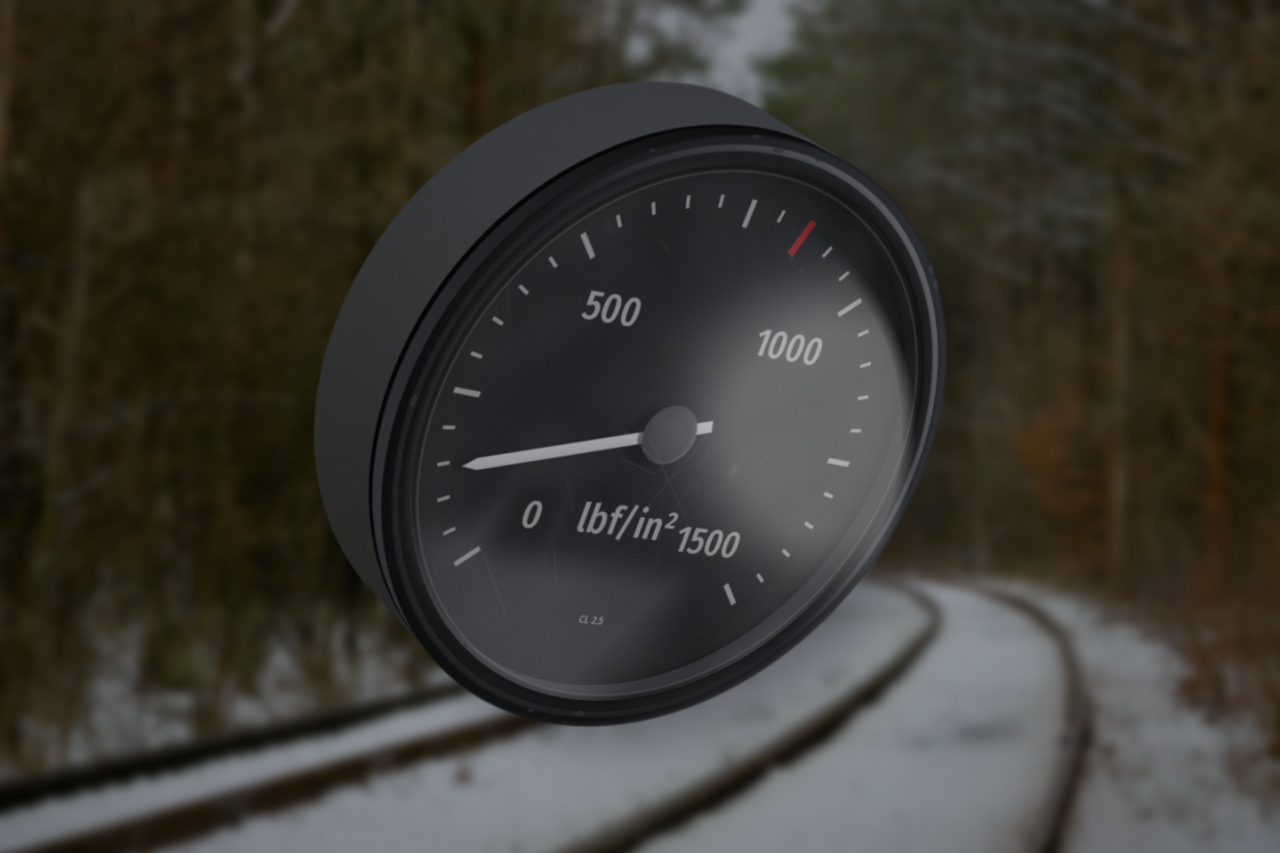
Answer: 150 psi
